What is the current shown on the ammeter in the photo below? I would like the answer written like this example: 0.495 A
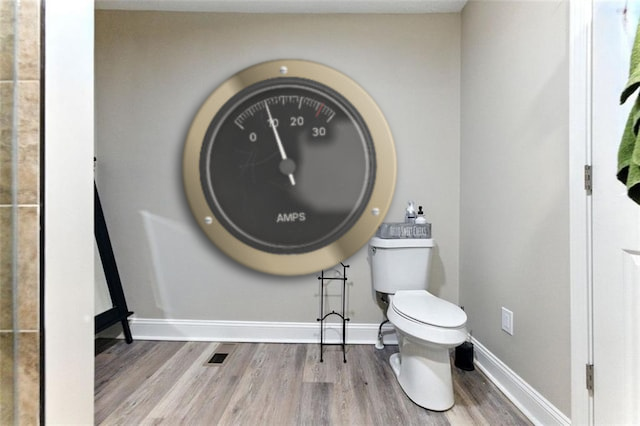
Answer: 10 A
